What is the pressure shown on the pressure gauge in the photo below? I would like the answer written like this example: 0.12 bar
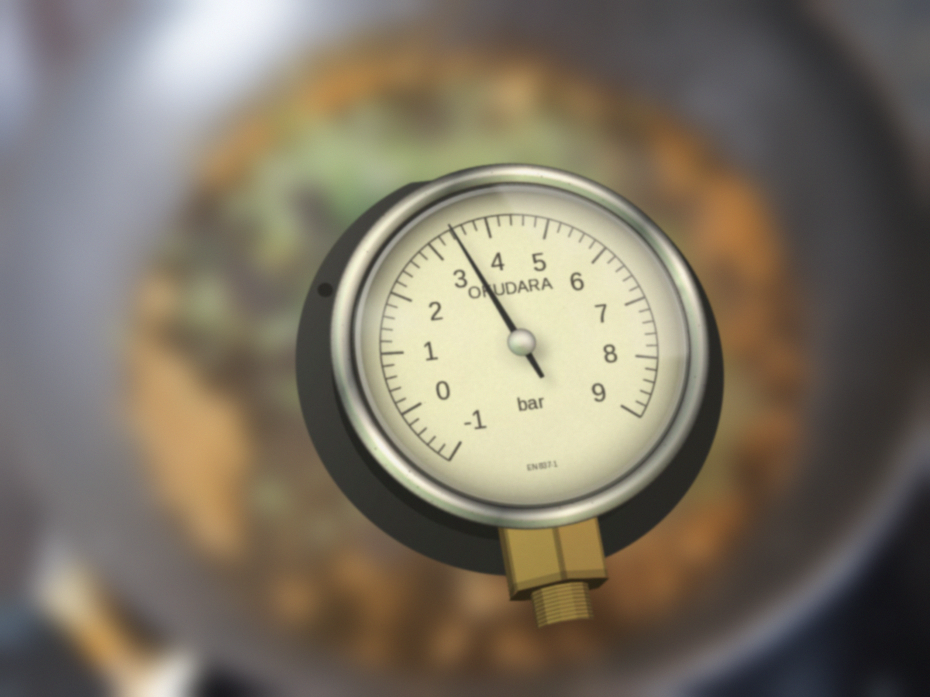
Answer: 3.4 bar
